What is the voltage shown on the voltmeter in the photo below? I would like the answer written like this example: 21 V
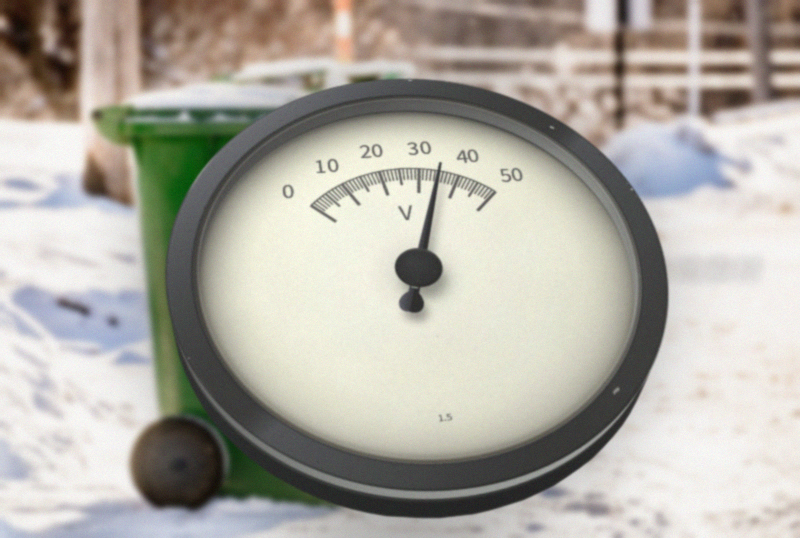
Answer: 35 V
